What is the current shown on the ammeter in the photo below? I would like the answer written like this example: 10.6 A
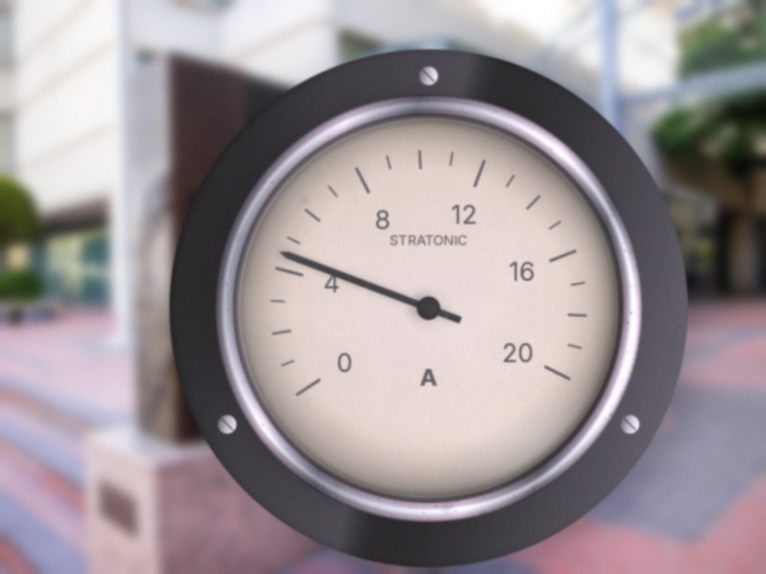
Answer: 4.5 A
